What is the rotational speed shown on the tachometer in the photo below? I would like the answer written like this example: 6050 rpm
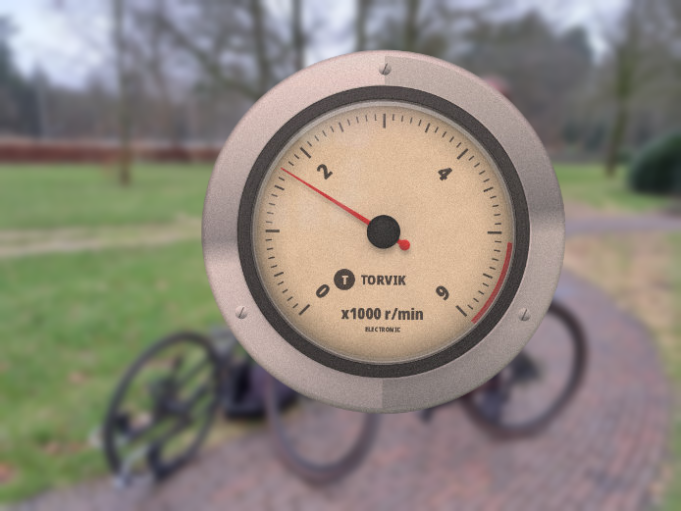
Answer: 1700 rpm
